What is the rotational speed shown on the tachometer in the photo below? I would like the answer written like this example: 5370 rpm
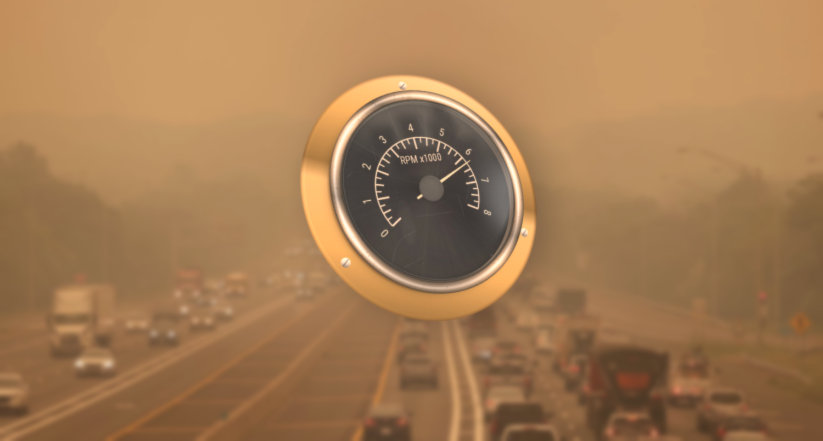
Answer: 6250 rpm
